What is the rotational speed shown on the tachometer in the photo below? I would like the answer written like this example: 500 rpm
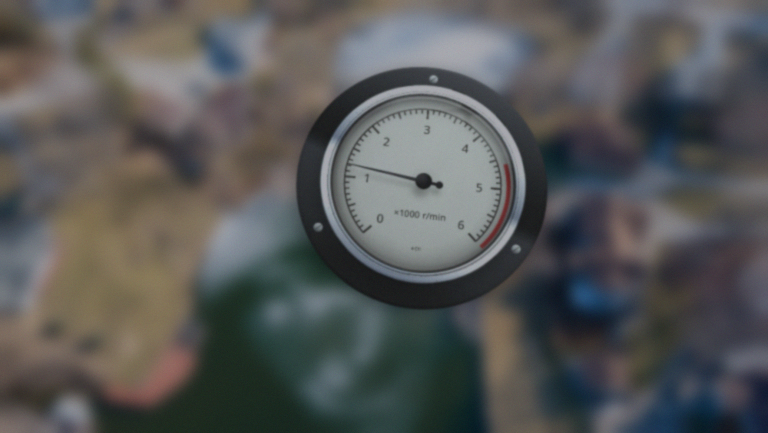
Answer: 1200 rpm
